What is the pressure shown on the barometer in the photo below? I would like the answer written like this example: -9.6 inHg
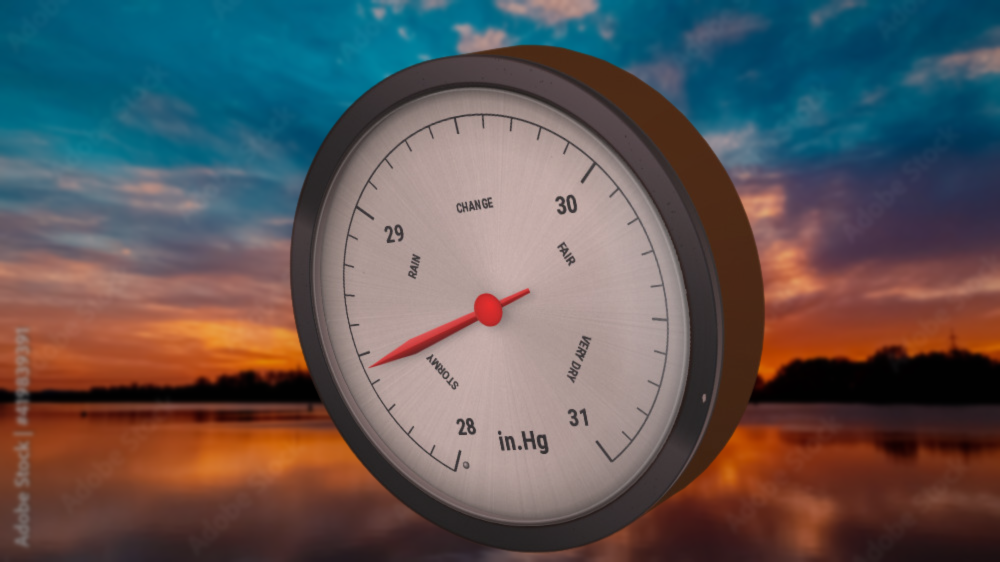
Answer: 28.45 inHg
